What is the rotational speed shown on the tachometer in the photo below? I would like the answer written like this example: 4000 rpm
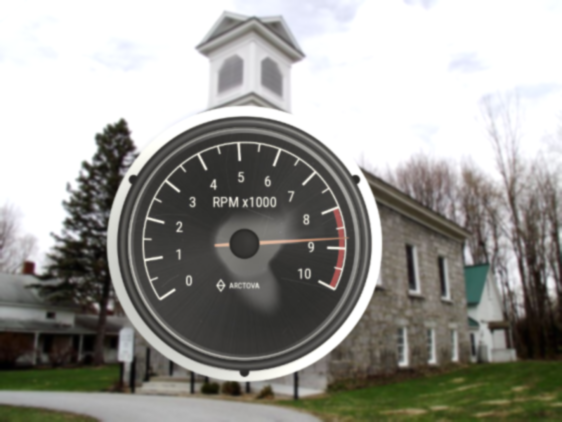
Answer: 8750 rpm
